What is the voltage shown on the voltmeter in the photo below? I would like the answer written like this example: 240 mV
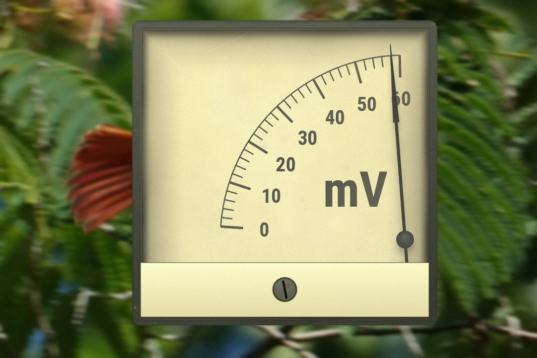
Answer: 58 mV
